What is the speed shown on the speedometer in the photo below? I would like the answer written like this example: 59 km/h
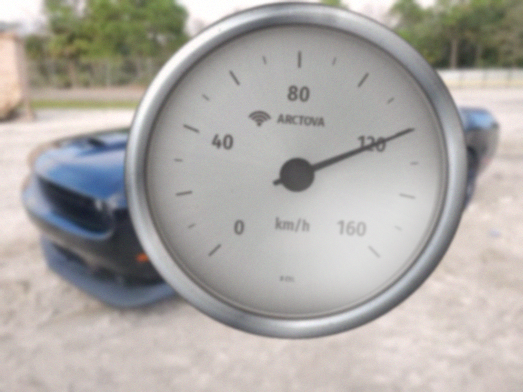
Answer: 120 km/h
